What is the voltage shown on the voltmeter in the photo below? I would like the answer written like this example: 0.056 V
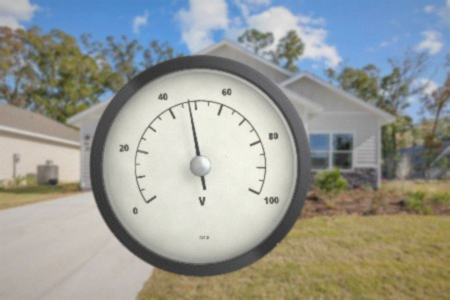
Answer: 47.5 V
